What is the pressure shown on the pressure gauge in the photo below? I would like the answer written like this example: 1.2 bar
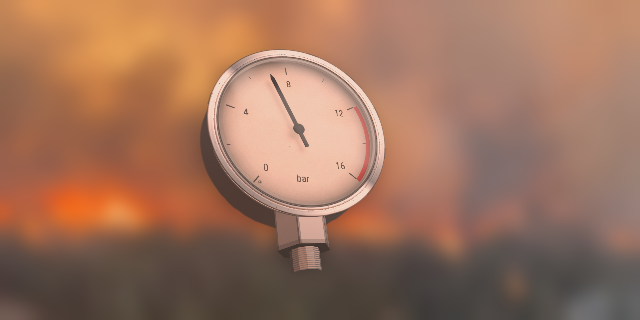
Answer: 7 bar
